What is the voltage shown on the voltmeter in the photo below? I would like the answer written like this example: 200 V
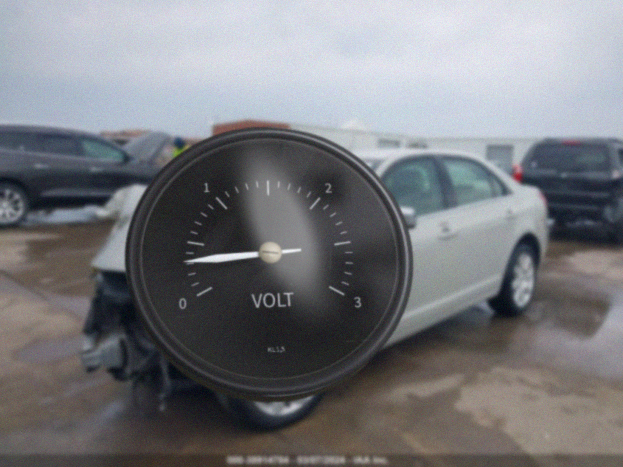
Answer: 0.3 V
